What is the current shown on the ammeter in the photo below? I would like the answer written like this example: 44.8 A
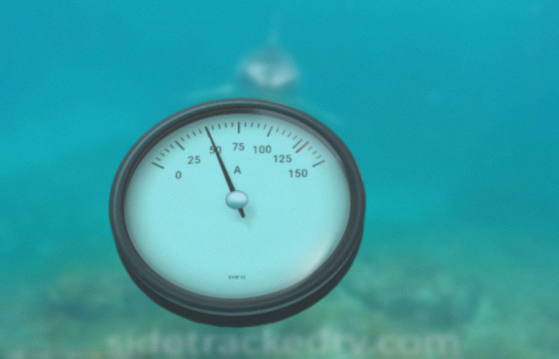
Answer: 50 A
